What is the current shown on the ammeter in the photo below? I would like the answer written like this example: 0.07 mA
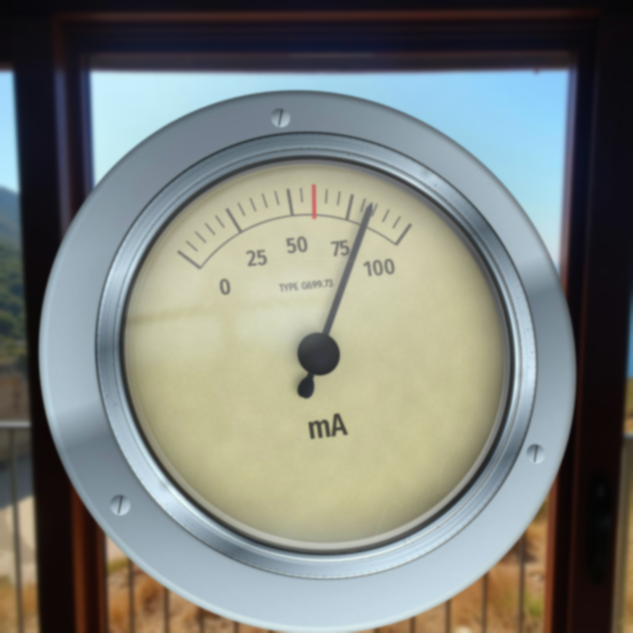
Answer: 82.5 mA
